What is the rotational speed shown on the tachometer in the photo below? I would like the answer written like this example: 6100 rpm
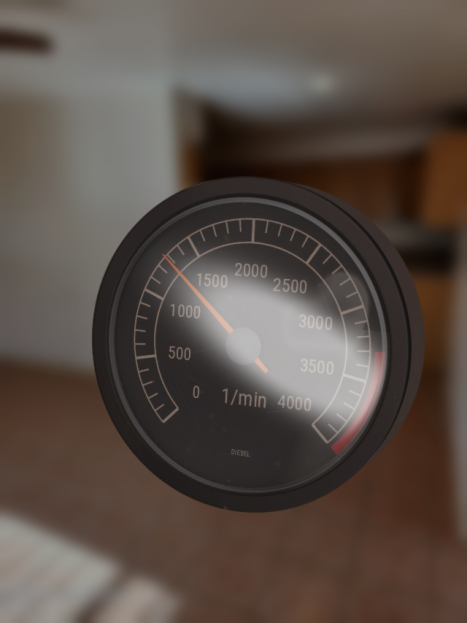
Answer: 1300 rpm
